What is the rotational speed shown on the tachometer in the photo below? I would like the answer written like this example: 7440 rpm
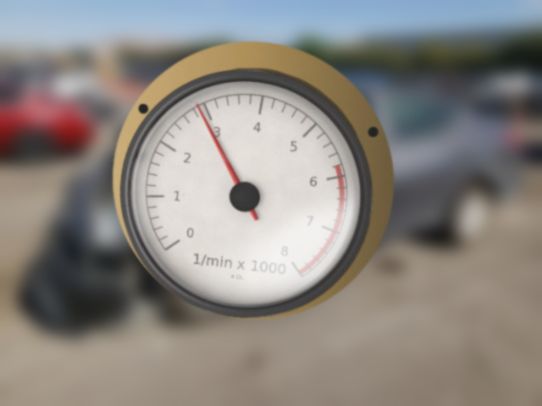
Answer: 2900 rpm
